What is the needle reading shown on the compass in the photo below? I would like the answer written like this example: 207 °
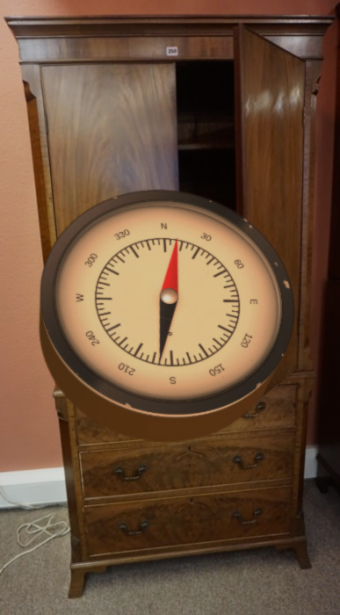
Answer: 10 °
